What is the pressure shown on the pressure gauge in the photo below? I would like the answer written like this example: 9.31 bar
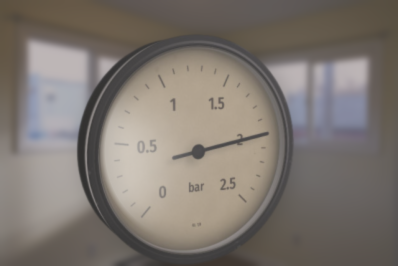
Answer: 2 bar
